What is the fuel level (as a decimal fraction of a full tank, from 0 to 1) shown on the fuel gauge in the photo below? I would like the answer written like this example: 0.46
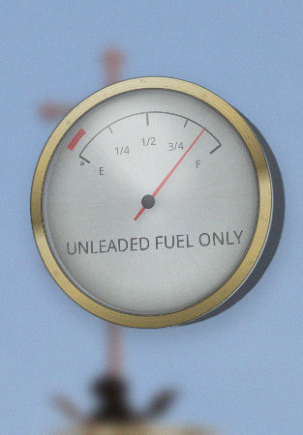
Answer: 0.875
